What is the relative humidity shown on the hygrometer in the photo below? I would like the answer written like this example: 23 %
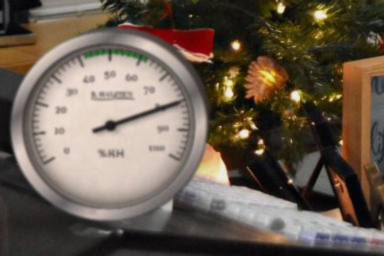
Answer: 80 %
